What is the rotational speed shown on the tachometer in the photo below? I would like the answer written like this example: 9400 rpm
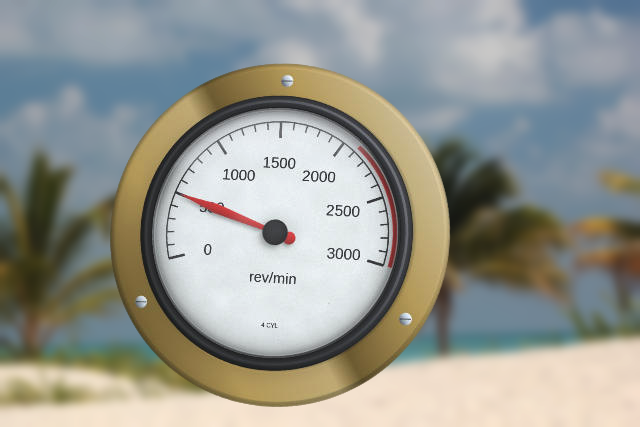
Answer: 500 rpm
